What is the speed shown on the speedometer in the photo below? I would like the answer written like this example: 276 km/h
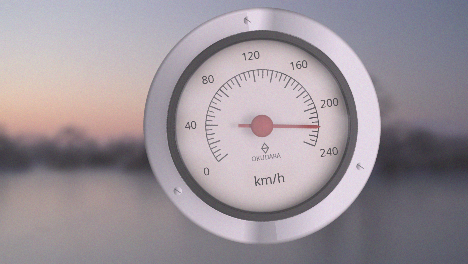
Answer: 220 km/h
